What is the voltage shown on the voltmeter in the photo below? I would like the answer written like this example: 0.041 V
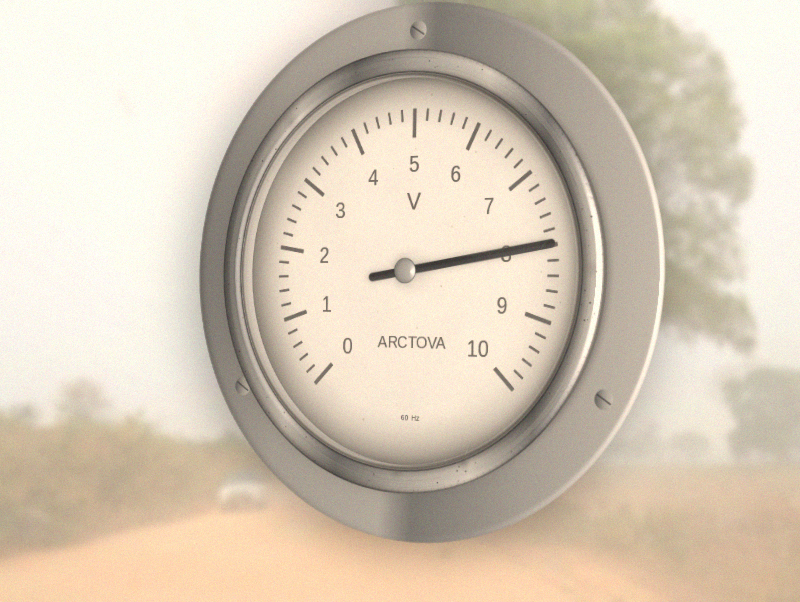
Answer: 8 V
